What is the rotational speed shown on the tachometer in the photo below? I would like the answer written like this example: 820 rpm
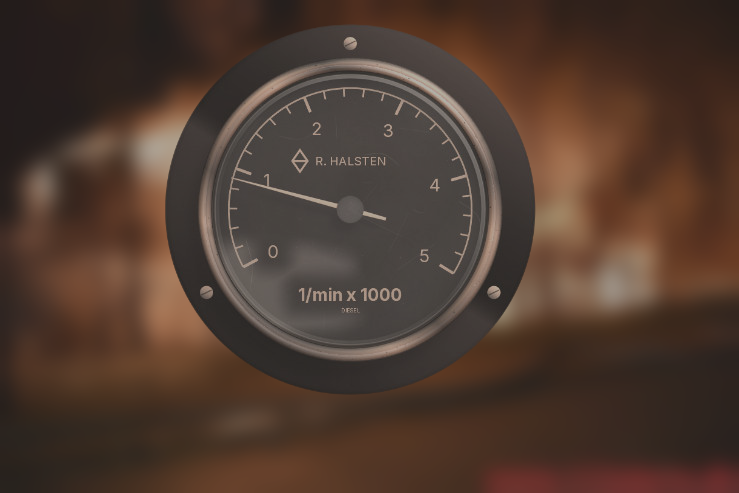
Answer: 900 rpm
